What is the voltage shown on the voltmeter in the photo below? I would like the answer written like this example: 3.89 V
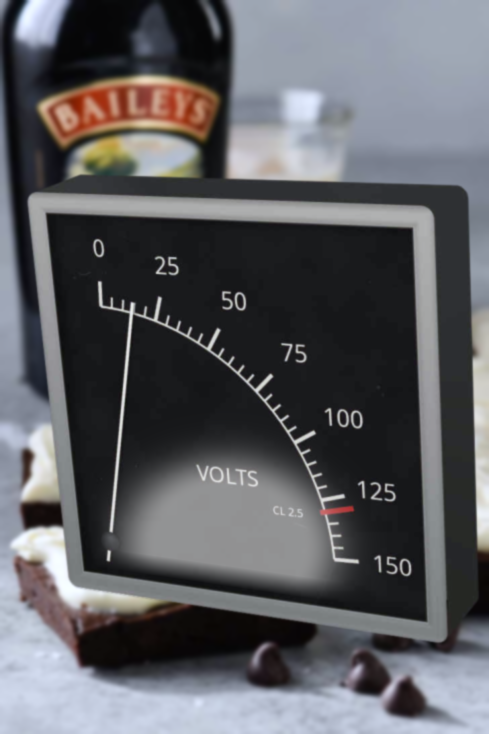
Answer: 15 V
